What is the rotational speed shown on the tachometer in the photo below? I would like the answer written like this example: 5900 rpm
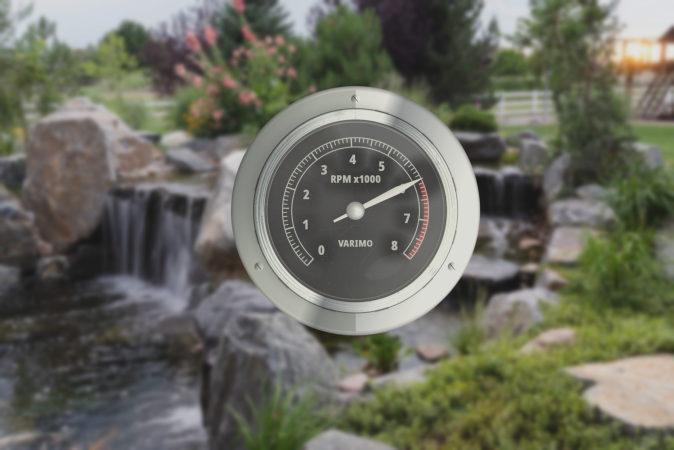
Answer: 6000 rpm
